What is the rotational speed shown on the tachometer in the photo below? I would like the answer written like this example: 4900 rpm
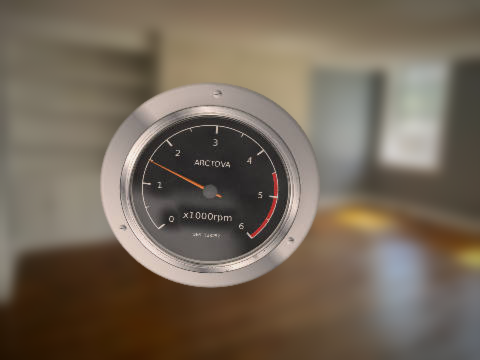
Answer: 1500 rpm
